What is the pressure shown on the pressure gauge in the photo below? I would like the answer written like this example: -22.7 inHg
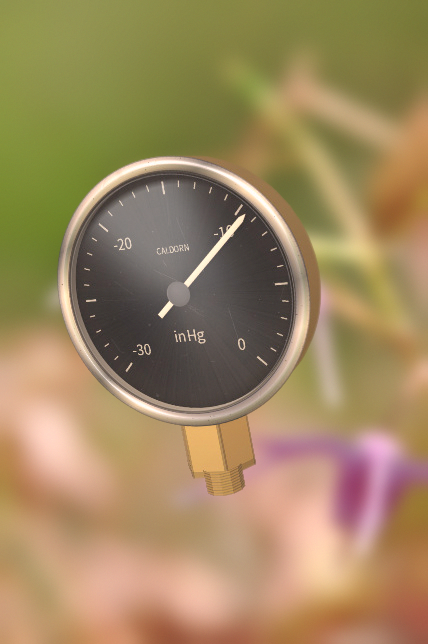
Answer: -9.5 inHg
